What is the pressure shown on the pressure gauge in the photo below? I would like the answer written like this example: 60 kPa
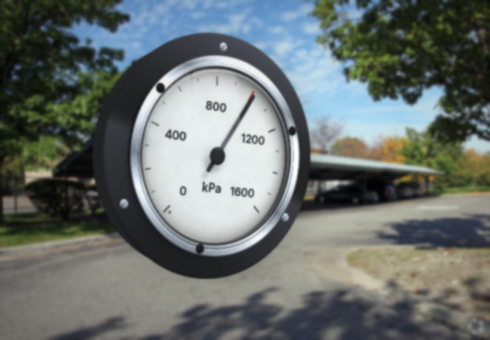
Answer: 1000 kPa
